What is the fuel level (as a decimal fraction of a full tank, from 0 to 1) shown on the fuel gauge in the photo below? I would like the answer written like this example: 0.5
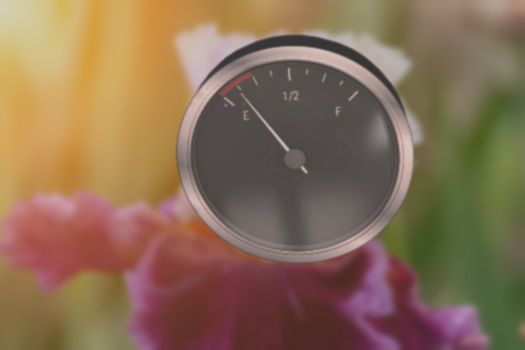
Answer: 0.125
